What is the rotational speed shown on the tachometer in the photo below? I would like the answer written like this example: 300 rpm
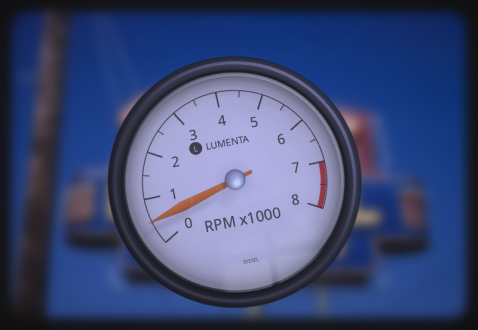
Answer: 500 rpm
